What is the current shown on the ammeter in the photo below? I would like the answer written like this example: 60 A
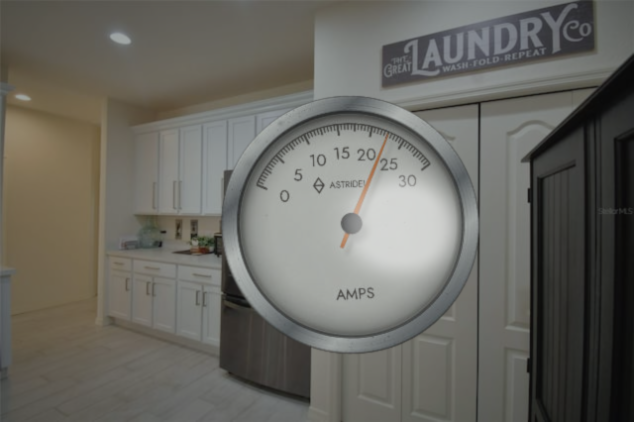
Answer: 22.5 A
